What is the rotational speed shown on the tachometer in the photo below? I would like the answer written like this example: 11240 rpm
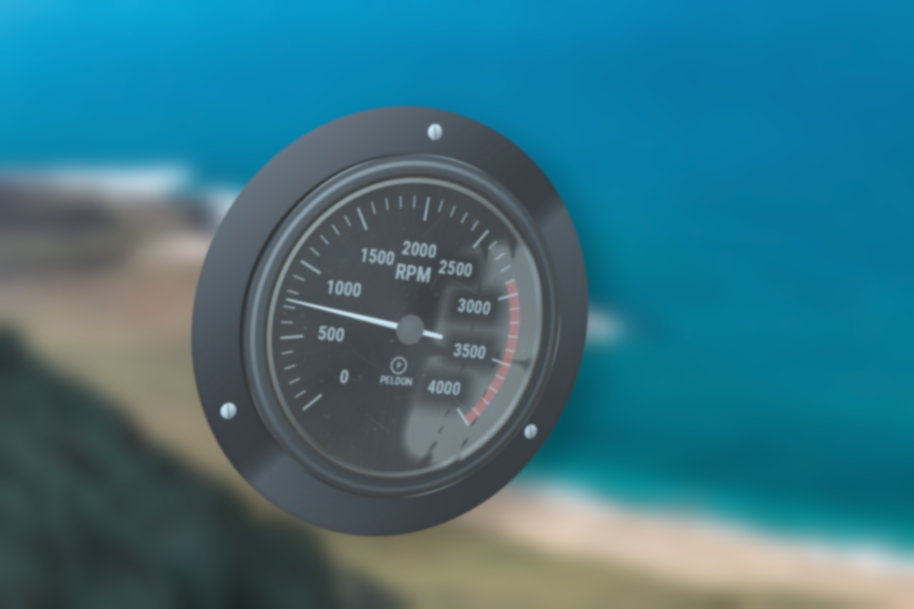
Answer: 750 rpm
